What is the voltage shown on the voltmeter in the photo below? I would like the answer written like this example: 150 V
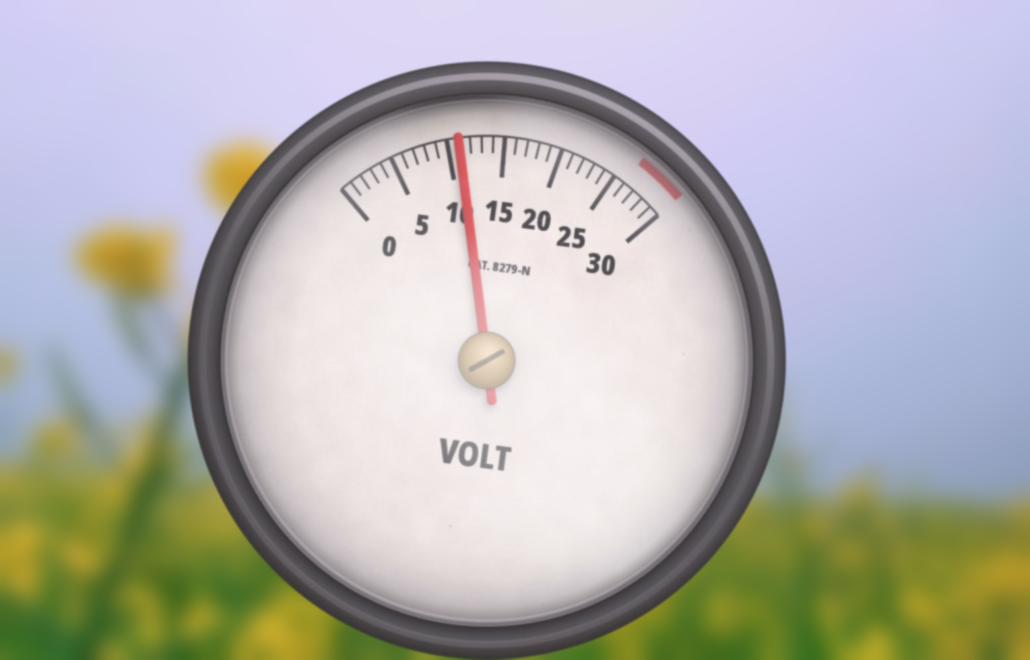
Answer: 11 V
